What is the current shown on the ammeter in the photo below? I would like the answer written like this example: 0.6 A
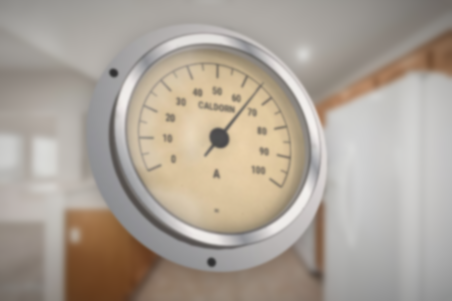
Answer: 65 A
